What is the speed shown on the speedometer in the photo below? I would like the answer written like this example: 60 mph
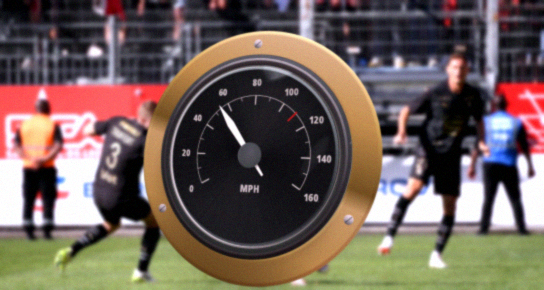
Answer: 55 mph
